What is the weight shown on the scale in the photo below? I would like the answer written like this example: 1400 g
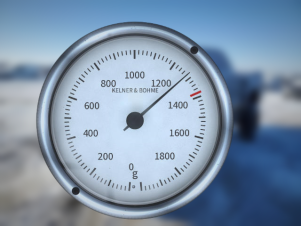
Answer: 1280 g
